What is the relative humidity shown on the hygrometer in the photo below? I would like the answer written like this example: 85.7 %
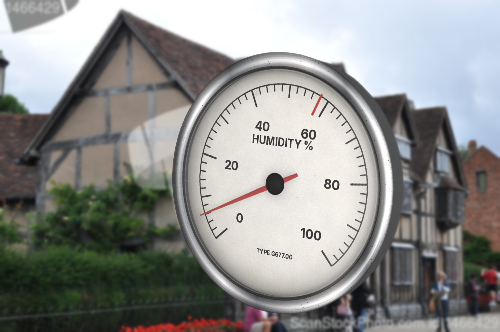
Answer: 6 %
